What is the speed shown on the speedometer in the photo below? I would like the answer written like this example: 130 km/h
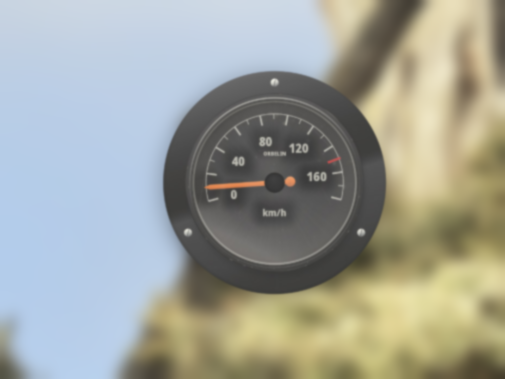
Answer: 10 km/h
